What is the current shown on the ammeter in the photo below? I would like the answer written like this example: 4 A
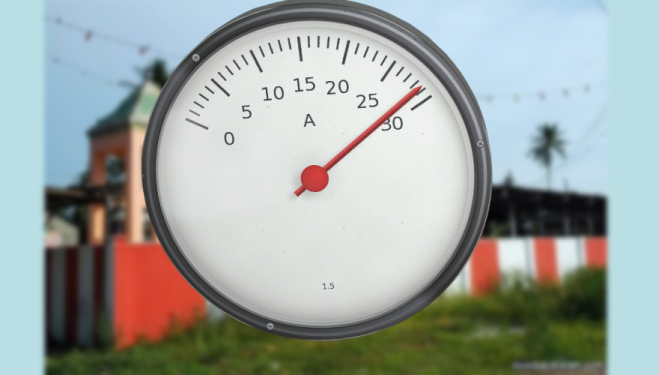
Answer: 28.5 A
